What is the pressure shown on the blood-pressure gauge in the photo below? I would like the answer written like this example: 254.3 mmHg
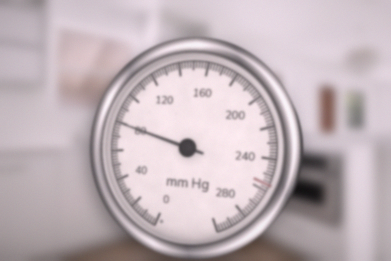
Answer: 80 mmHg
